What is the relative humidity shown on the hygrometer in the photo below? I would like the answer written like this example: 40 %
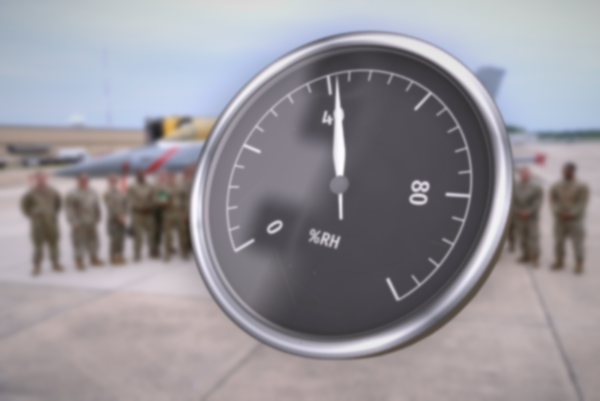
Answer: 42 %
